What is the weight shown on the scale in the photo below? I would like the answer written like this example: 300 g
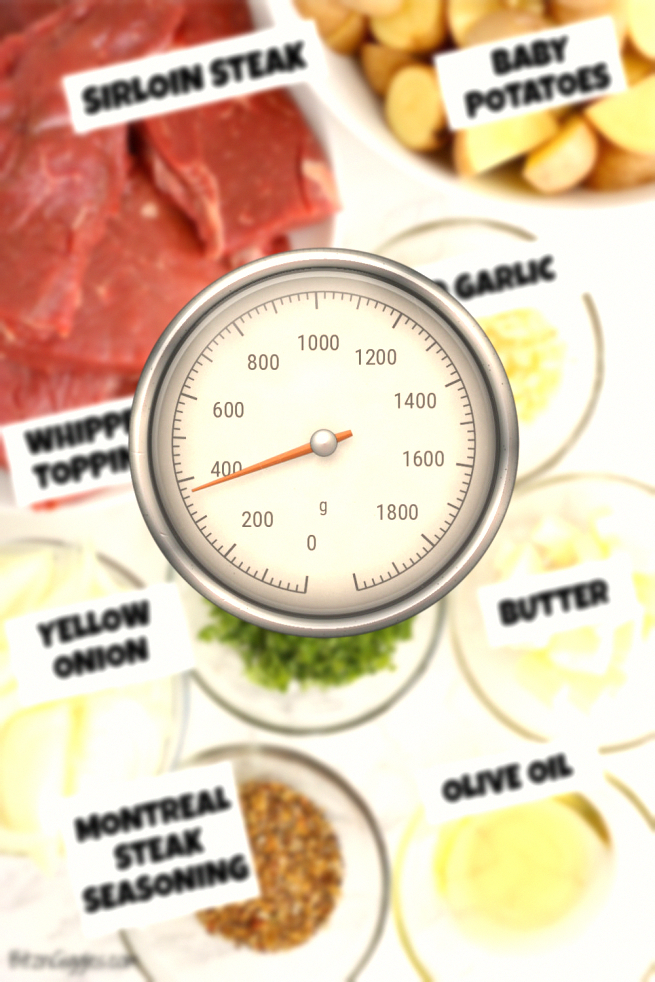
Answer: 370 g
